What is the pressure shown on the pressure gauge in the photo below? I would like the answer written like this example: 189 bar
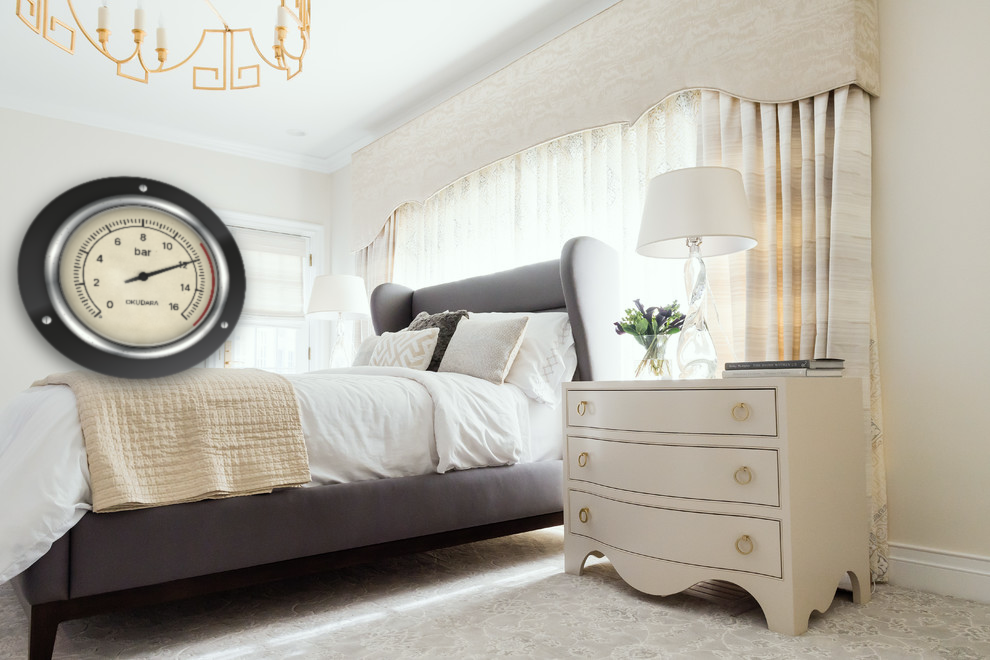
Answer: 12 bar
